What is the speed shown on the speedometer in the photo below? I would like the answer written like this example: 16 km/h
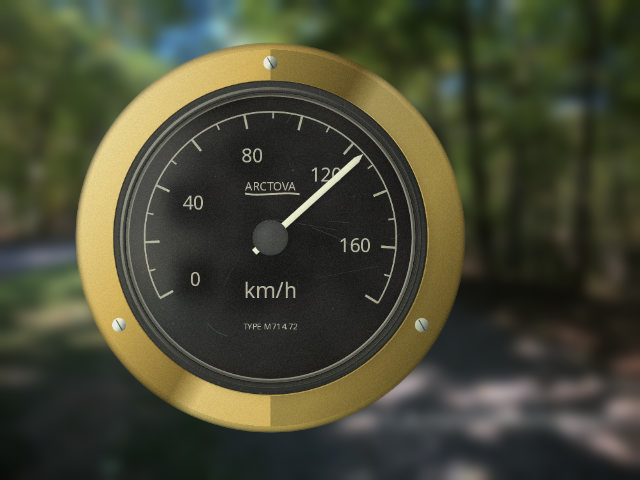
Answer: 125 km/h
